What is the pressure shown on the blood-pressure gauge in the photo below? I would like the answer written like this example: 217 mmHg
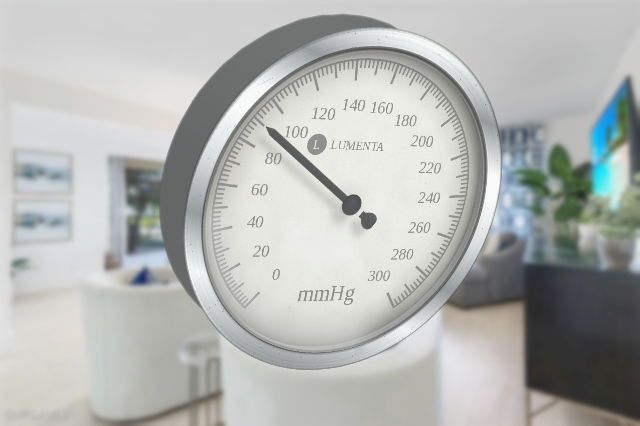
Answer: 90 mmHg
